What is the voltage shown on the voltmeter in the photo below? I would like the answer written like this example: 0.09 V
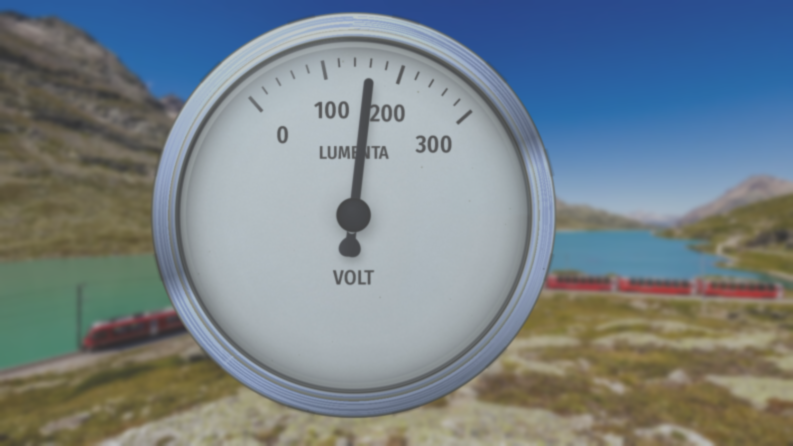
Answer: 160 V
